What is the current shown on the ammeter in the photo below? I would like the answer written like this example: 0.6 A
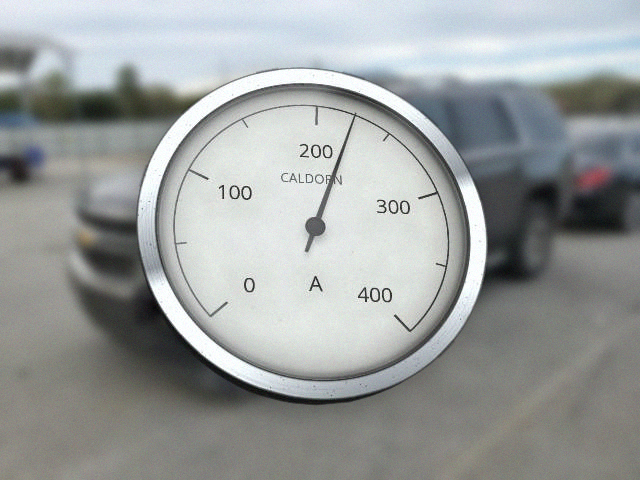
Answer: 225 A
